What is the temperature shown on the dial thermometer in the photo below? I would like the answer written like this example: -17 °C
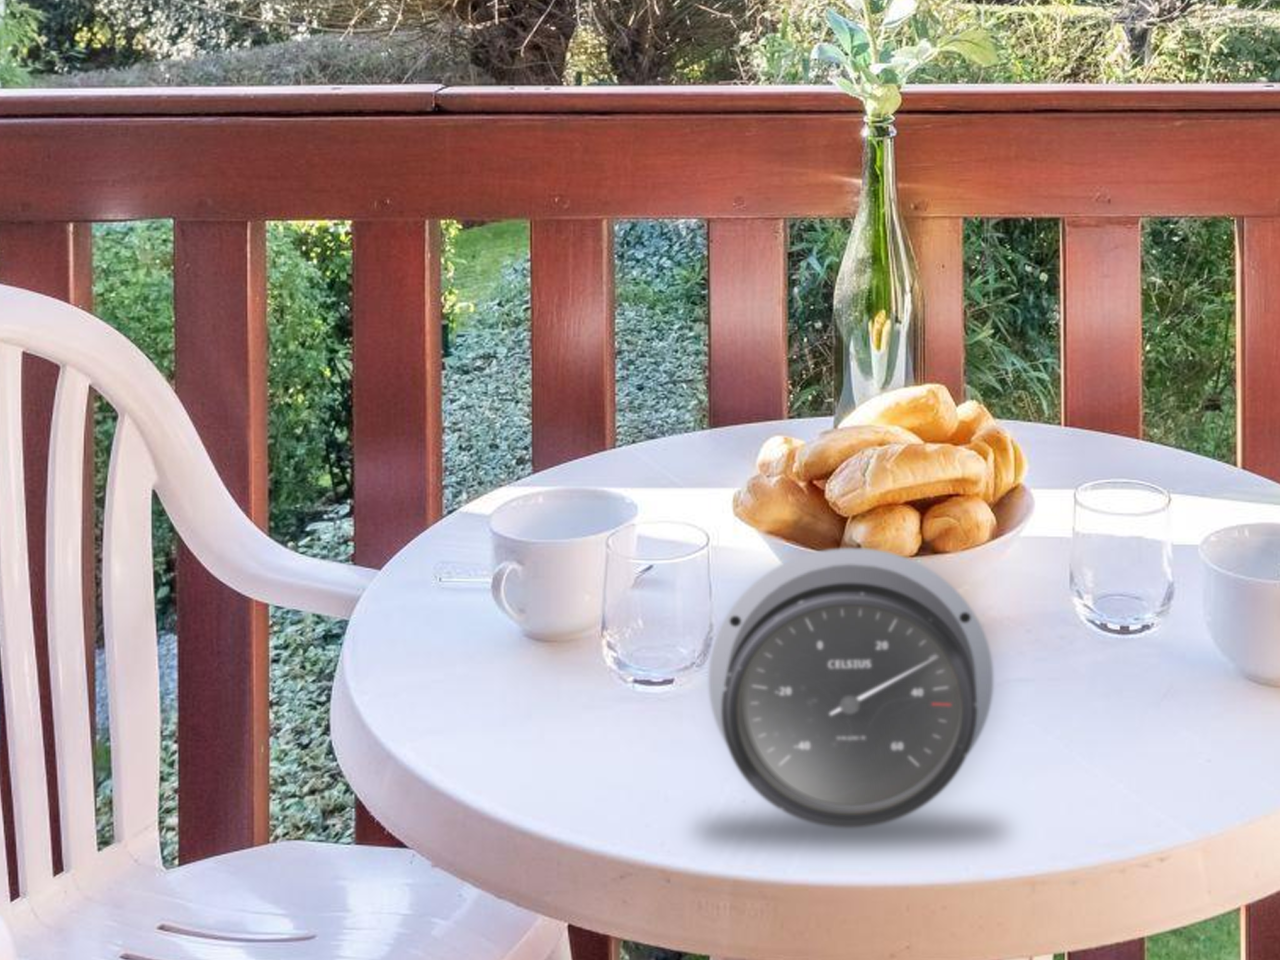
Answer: 32 °C
